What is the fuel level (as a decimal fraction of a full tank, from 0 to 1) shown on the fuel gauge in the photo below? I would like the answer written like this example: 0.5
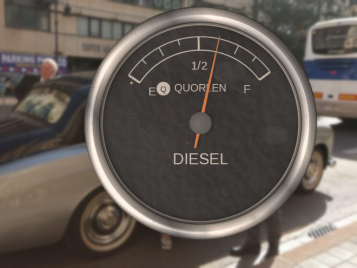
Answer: 0.625
